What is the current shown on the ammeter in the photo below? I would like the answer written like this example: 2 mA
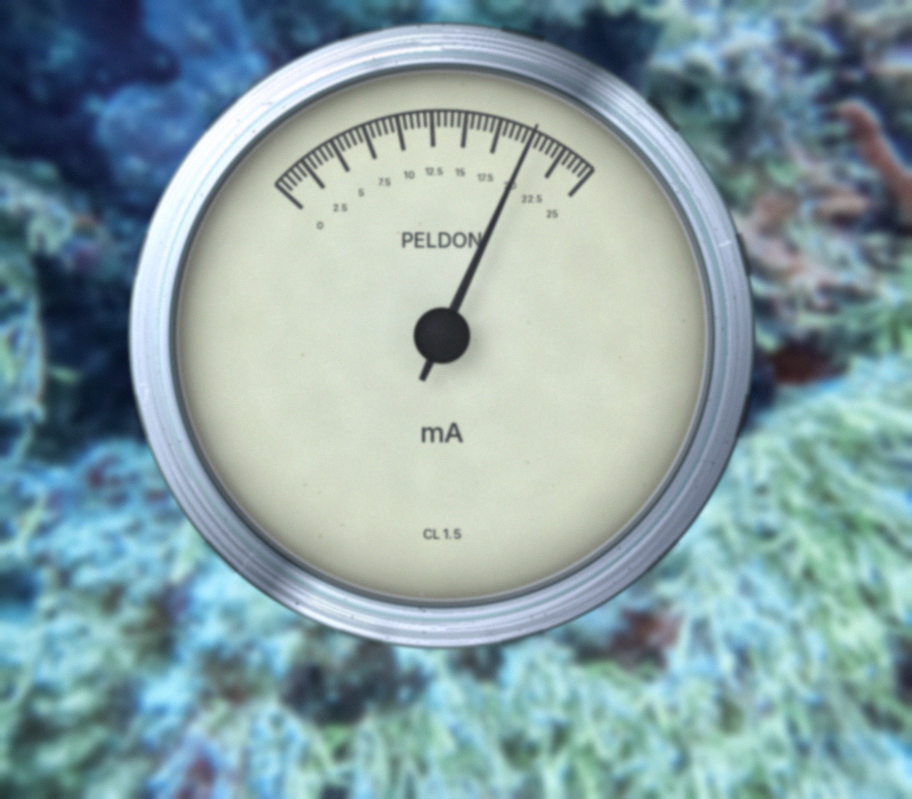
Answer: 20 mA
